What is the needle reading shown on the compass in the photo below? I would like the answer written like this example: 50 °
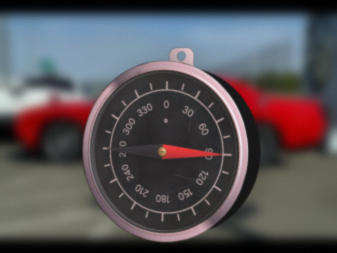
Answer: 90 °
